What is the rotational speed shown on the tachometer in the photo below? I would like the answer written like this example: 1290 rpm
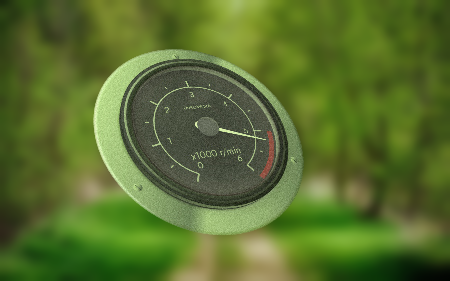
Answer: 5250 rpm
